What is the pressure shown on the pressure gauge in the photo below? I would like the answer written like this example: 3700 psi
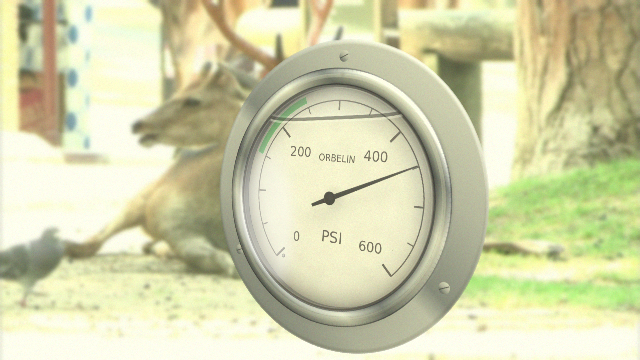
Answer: 450 psi
